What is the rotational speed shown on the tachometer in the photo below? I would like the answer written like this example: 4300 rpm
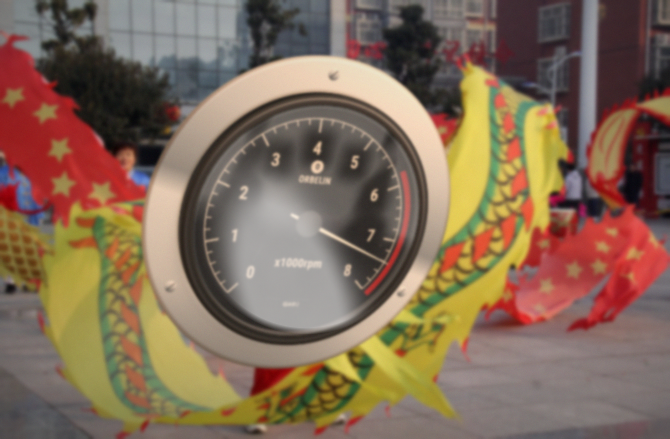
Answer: 7400 rpm
